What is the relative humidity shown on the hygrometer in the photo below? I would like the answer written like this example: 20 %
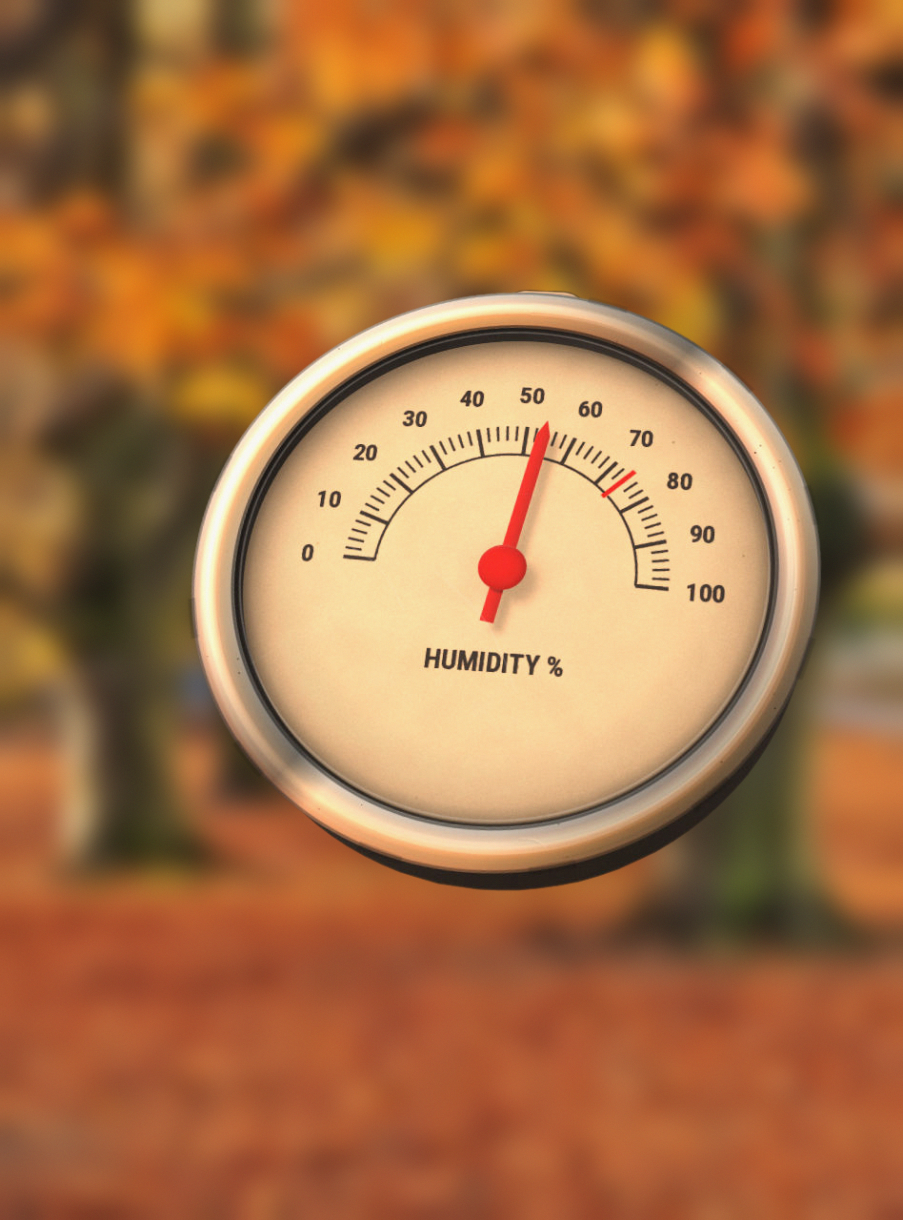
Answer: 54 %
